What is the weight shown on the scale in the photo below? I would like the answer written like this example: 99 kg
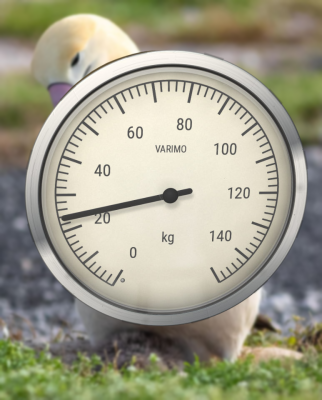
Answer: 24 kg
